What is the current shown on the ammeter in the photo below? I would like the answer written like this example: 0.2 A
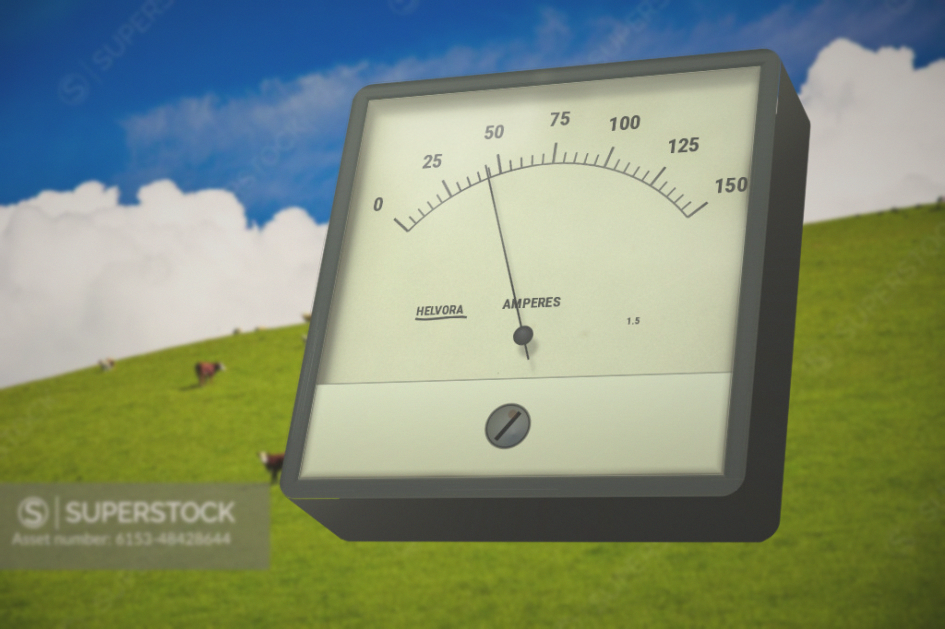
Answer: 45 A
